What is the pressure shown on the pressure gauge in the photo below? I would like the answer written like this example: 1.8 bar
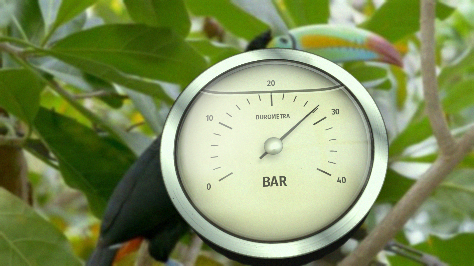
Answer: 28 bar
